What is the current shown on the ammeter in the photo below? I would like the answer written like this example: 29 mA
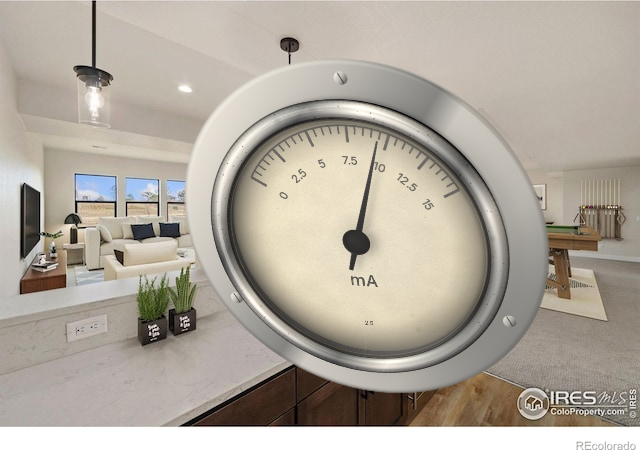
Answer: 9.5 mA
